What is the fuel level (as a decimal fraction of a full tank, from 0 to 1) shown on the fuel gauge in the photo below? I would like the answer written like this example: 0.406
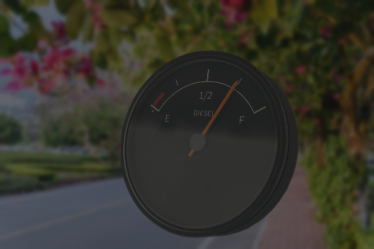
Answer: 0.75
